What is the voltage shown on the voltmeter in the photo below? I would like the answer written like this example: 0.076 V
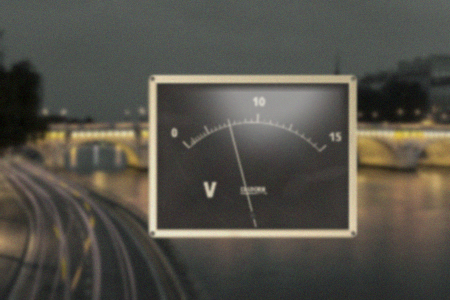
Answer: 7.5 V
